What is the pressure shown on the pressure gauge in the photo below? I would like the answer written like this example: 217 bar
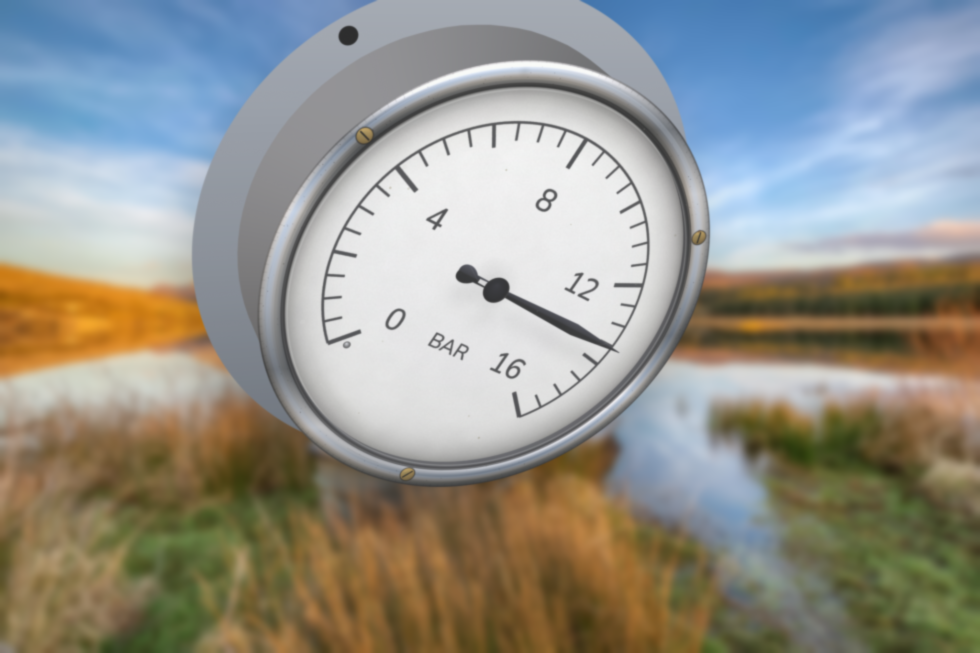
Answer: 13.5 bar
